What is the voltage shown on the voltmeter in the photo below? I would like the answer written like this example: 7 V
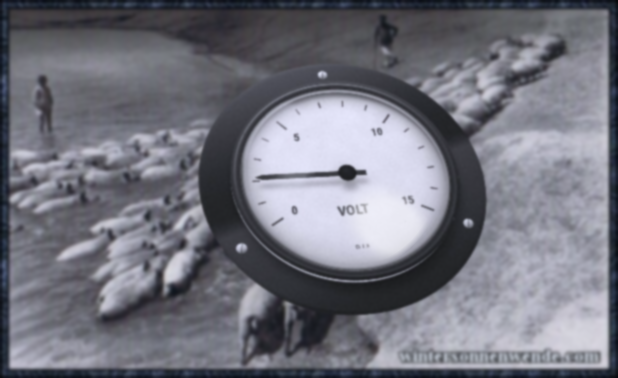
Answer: 2 V
